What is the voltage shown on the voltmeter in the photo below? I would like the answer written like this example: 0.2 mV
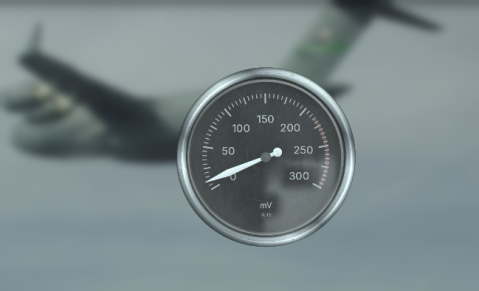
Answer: 10 mV
